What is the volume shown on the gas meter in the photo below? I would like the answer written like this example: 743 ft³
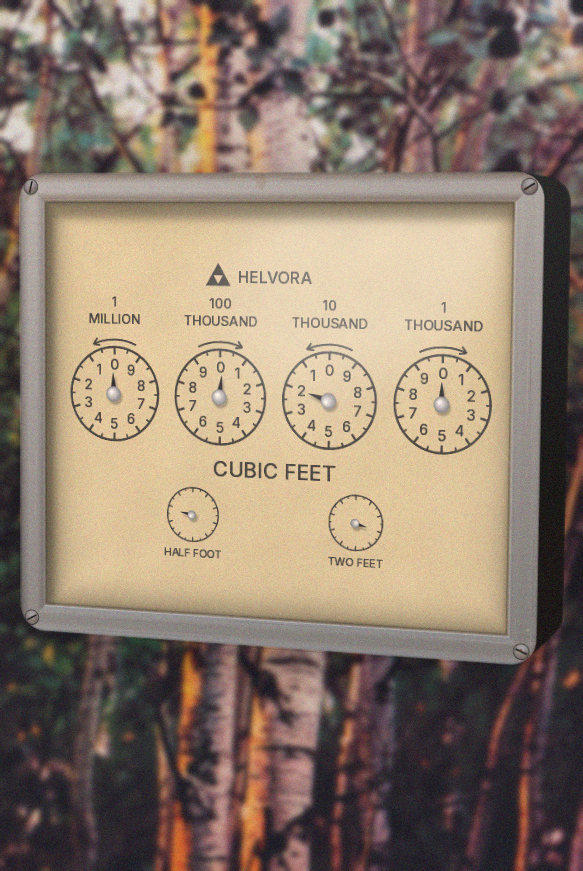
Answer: 2000 ft³
